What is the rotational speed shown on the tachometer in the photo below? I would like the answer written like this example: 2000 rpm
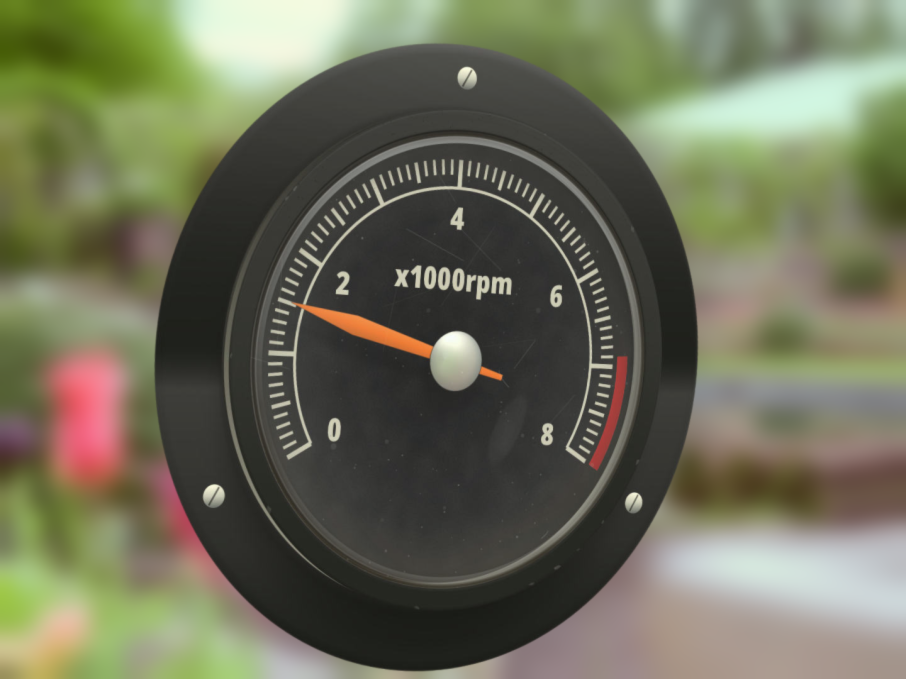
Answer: 1500 rpm
